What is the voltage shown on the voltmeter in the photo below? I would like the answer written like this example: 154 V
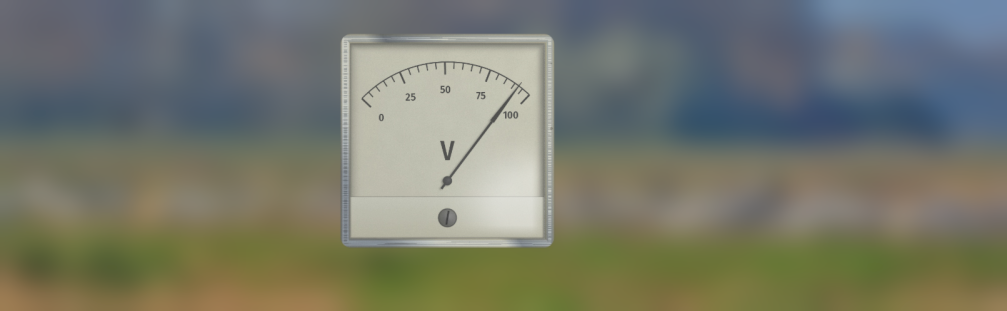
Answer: 92.5 V
